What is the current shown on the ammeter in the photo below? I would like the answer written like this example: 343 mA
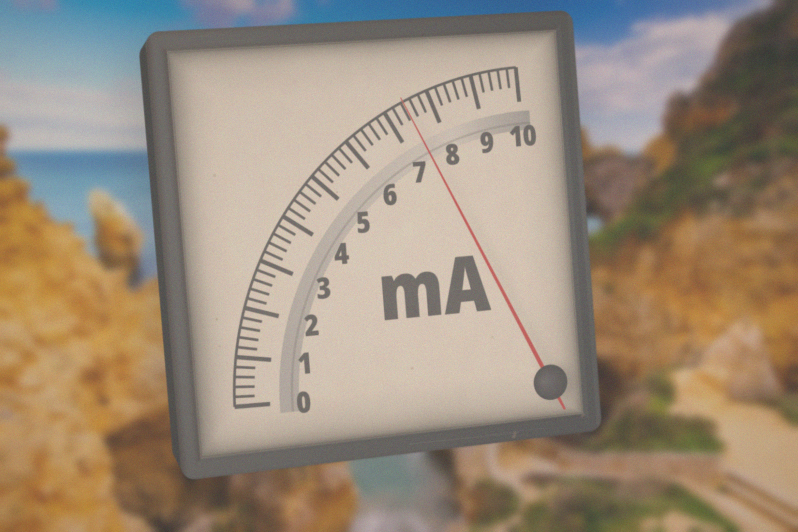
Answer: 7.4 mA
